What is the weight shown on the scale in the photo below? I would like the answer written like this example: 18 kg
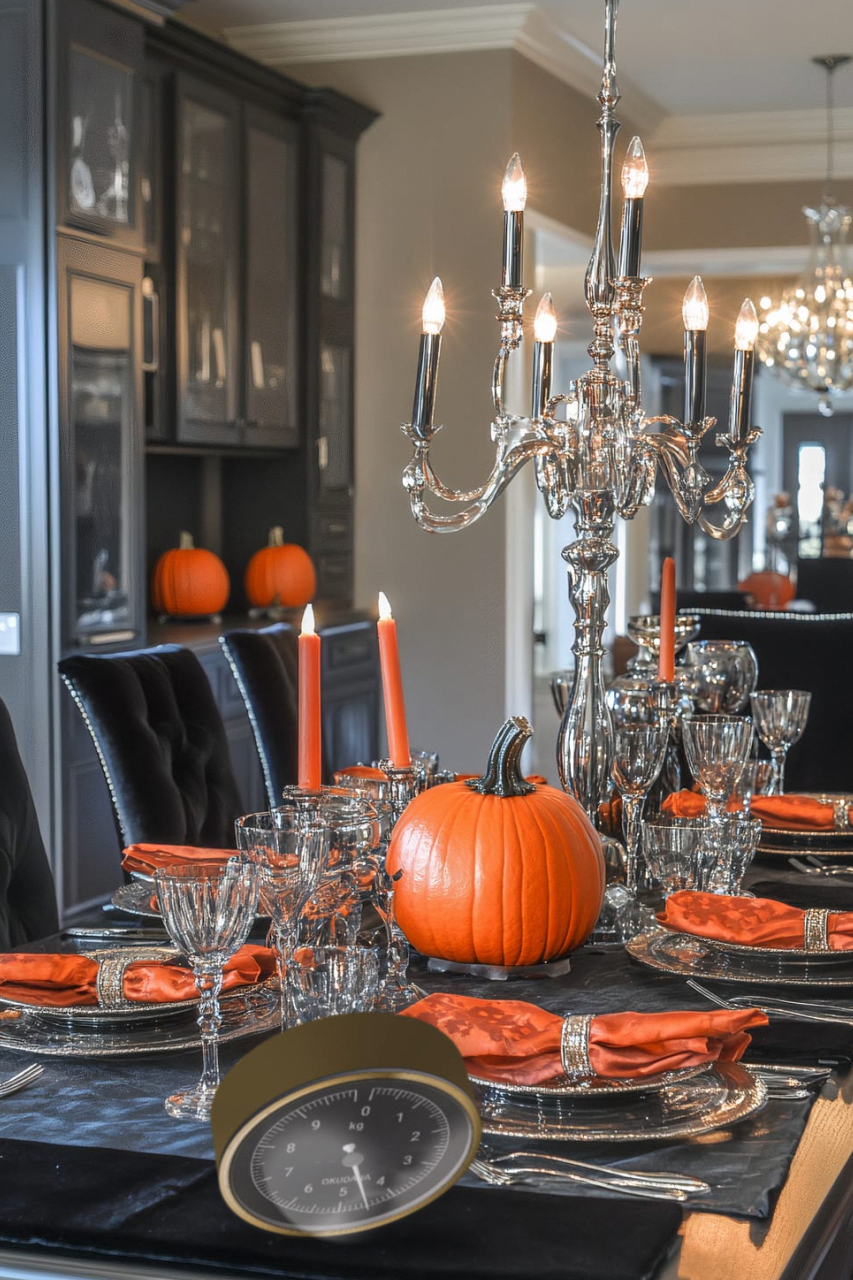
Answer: 4.5 kg
